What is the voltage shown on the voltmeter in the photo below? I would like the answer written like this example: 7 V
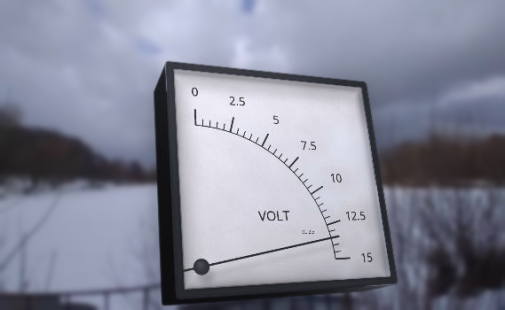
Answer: 13.5 V
